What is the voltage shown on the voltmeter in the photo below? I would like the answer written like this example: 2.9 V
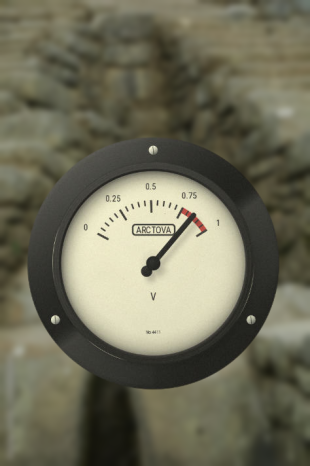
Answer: 0.85 V
